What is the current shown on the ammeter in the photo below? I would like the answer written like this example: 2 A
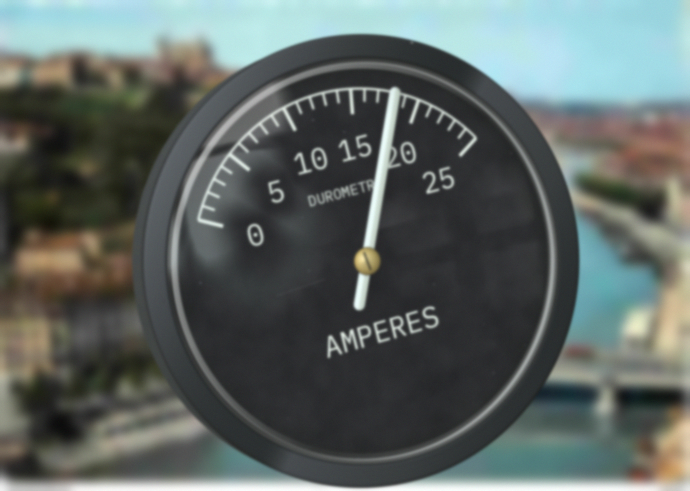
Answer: 18 A
